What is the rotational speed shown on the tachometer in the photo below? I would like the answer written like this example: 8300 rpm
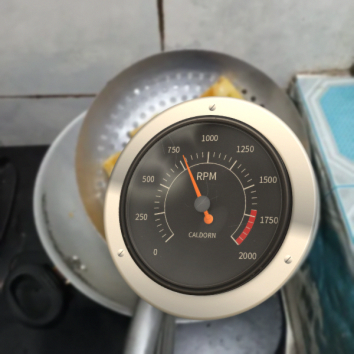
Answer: 800 rpm
